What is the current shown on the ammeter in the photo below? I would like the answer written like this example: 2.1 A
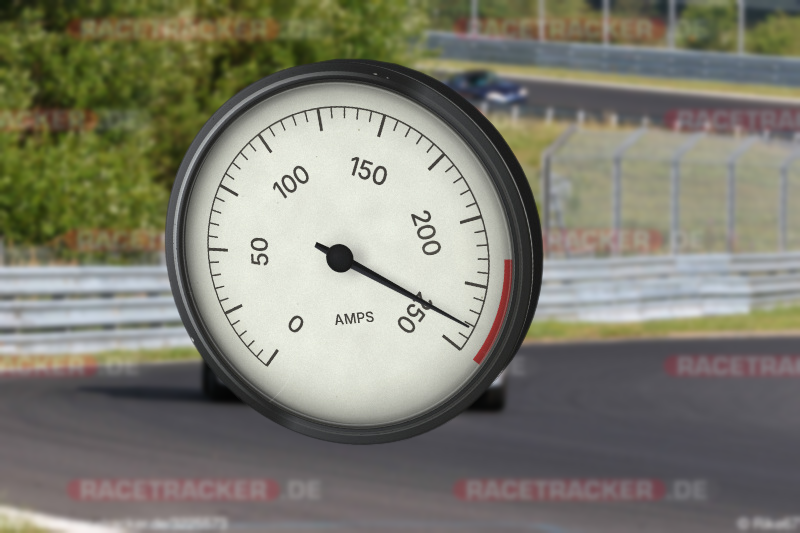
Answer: 240 A
